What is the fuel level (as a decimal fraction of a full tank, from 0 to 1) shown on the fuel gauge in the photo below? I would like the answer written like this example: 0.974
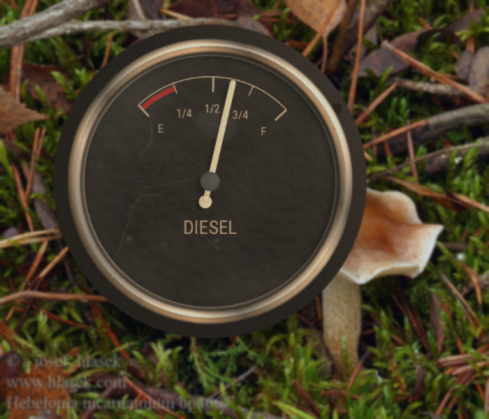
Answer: 0.625
